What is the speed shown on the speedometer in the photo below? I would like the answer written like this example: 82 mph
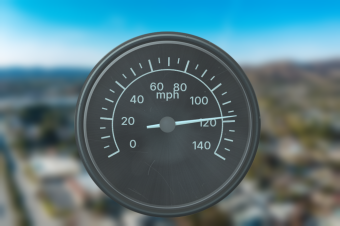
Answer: 117.5 mph
